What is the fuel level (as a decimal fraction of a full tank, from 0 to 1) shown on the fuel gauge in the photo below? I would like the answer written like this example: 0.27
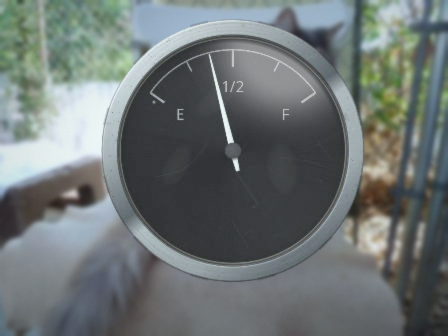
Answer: 0.375
